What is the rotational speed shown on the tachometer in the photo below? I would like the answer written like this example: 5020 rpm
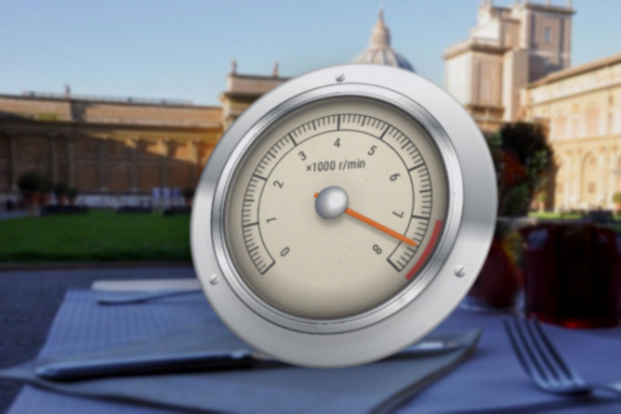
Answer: 7500 rpm
